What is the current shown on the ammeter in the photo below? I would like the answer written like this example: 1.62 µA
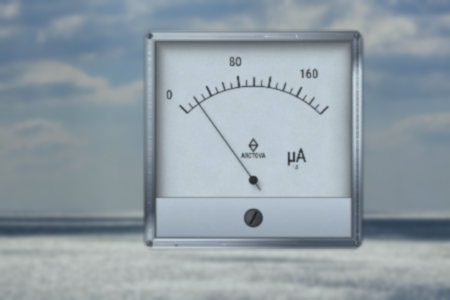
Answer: 20 µA
